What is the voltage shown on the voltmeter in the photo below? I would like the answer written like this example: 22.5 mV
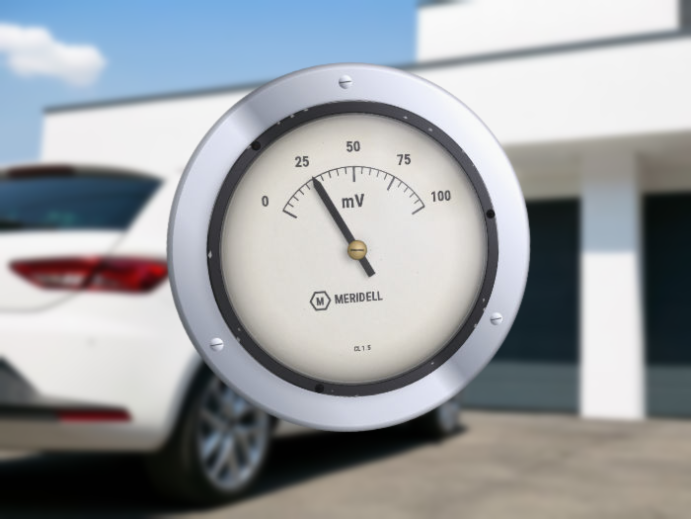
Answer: 25 mV
